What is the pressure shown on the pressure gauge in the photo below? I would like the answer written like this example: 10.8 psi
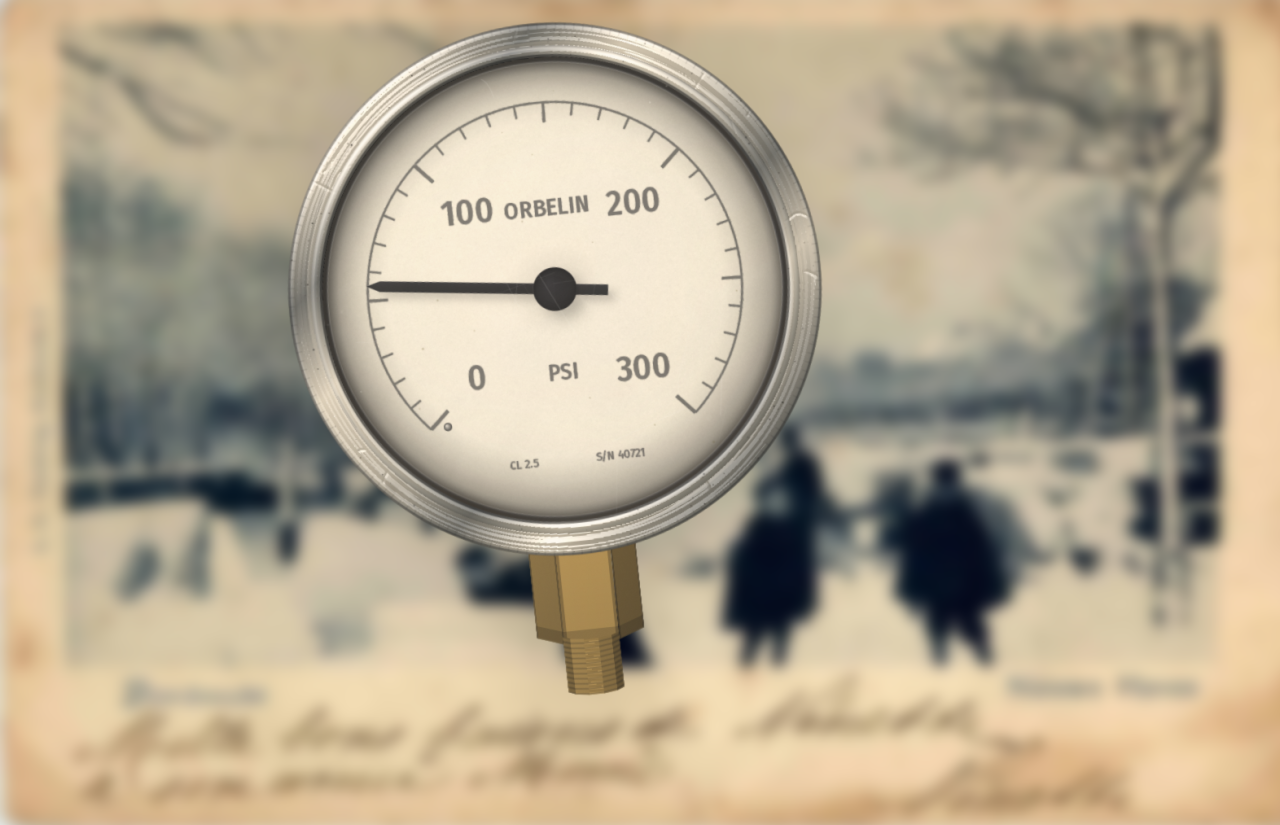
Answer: 55 psi
